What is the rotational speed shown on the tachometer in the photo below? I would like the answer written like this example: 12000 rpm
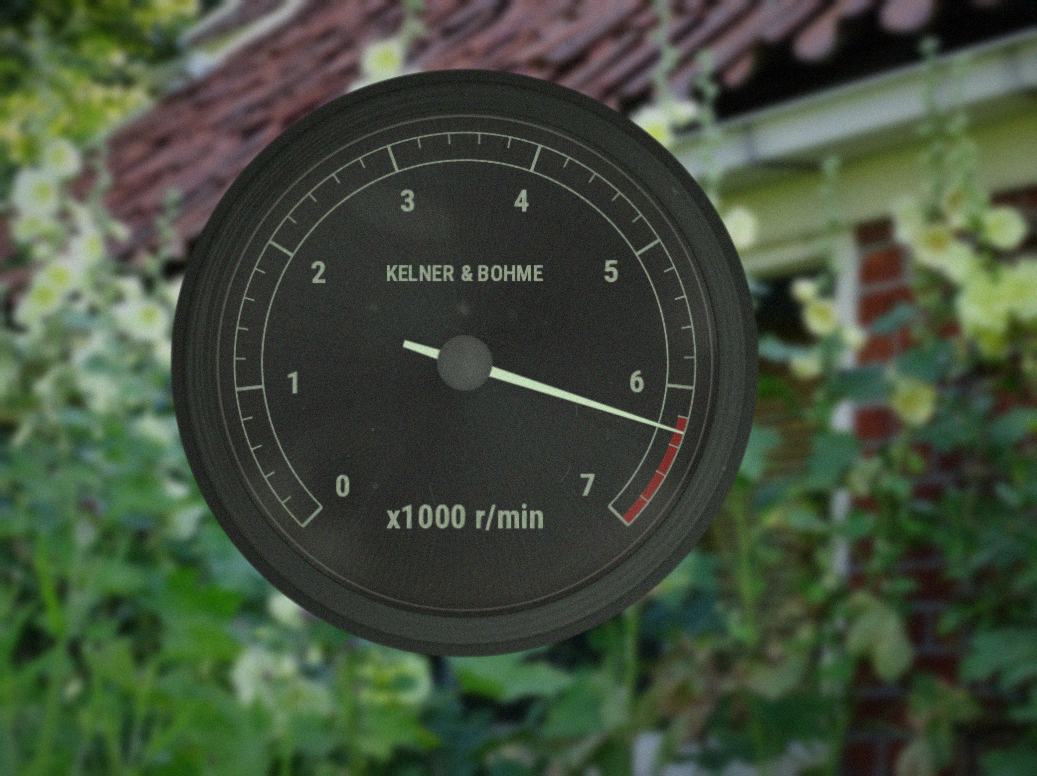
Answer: 6300 rpm
